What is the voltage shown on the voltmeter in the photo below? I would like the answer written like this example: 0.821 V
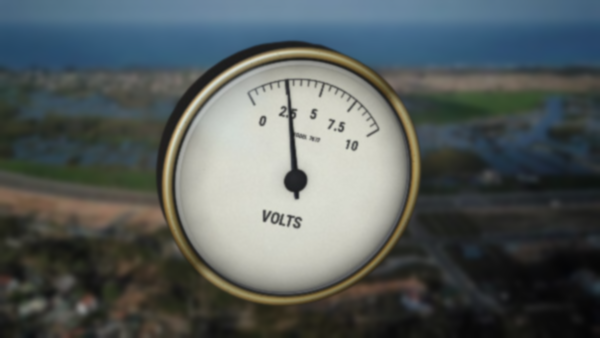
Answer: 2.5 V
